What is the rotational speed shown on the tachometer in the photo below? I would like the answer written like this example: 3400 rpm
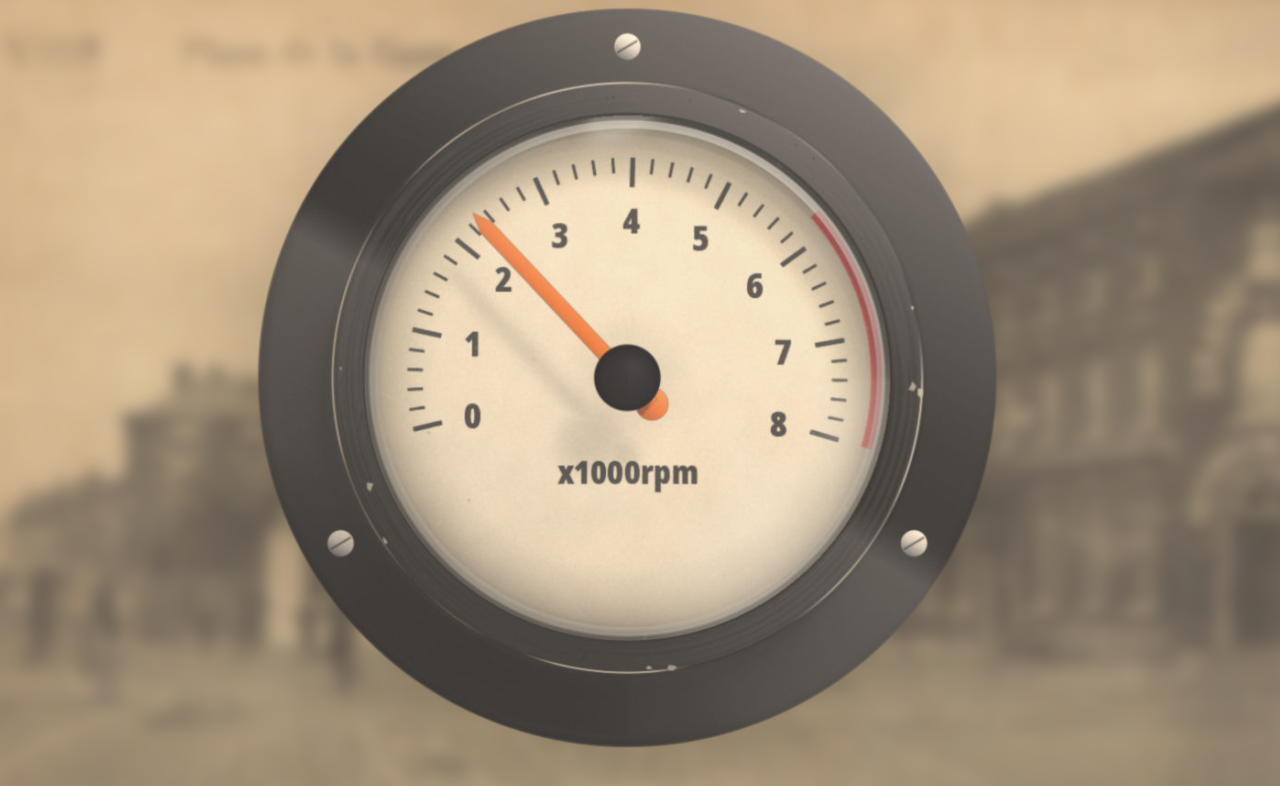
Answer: 2300 rpm
